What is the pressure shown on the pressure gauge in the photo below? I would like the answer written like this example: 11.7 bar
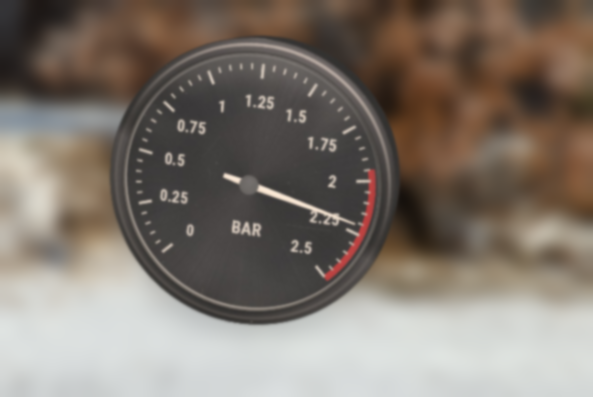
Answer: 2.2 bar
